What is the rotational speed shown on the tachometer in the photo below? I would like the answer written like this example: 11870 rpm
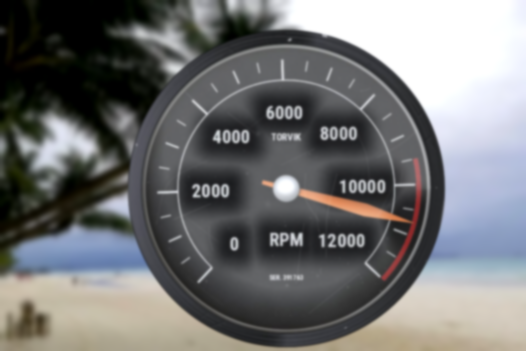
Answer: 10750 rpm
